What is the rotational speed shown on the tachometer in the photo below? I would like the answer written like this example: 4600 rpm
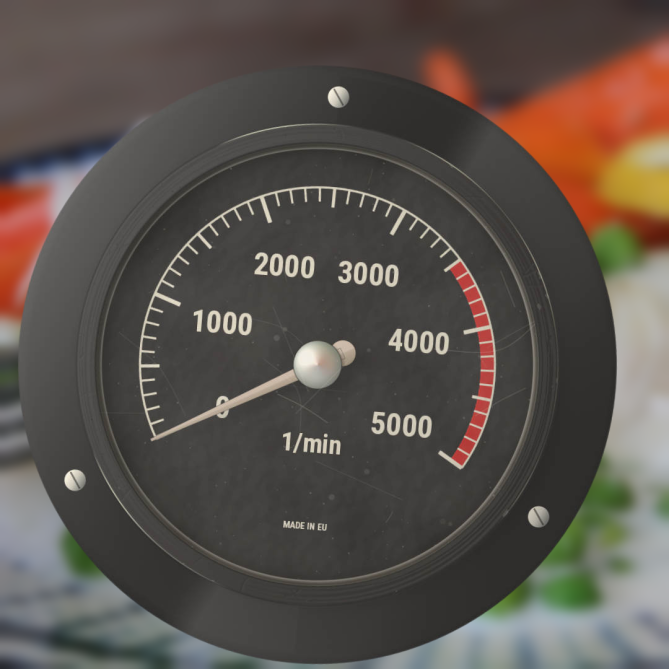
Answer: 0 rpm
